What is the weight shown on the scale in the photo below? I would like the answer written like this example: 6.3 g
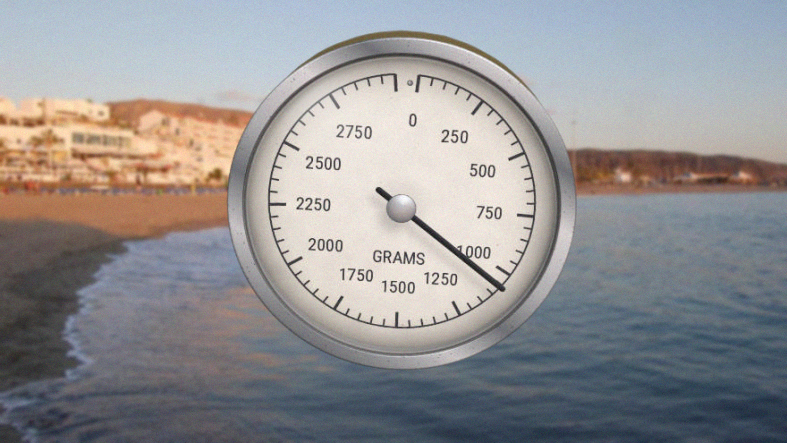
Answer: 1050 g
